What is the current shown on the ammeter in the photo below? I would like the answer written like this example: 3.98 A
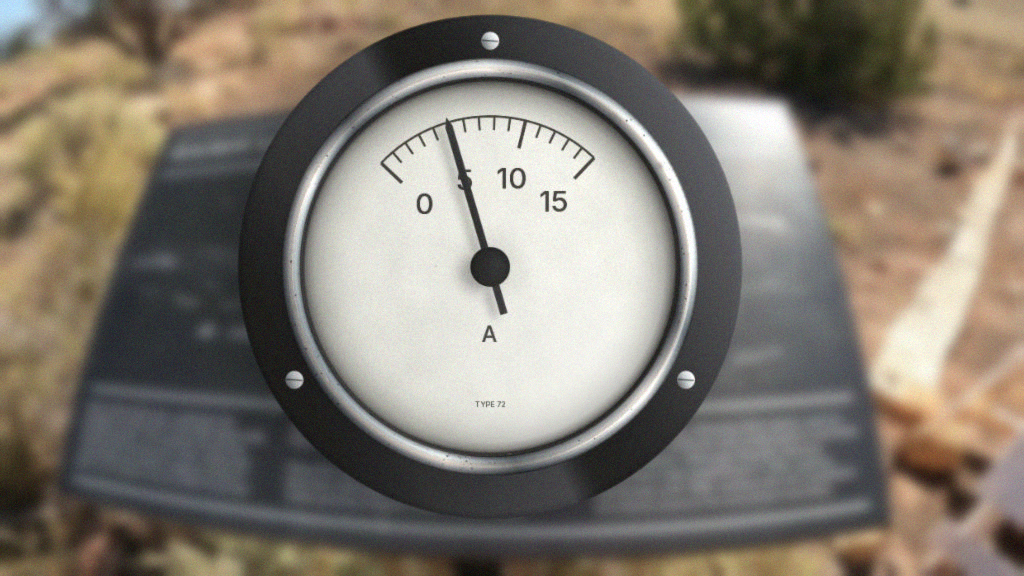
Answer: 5 A
